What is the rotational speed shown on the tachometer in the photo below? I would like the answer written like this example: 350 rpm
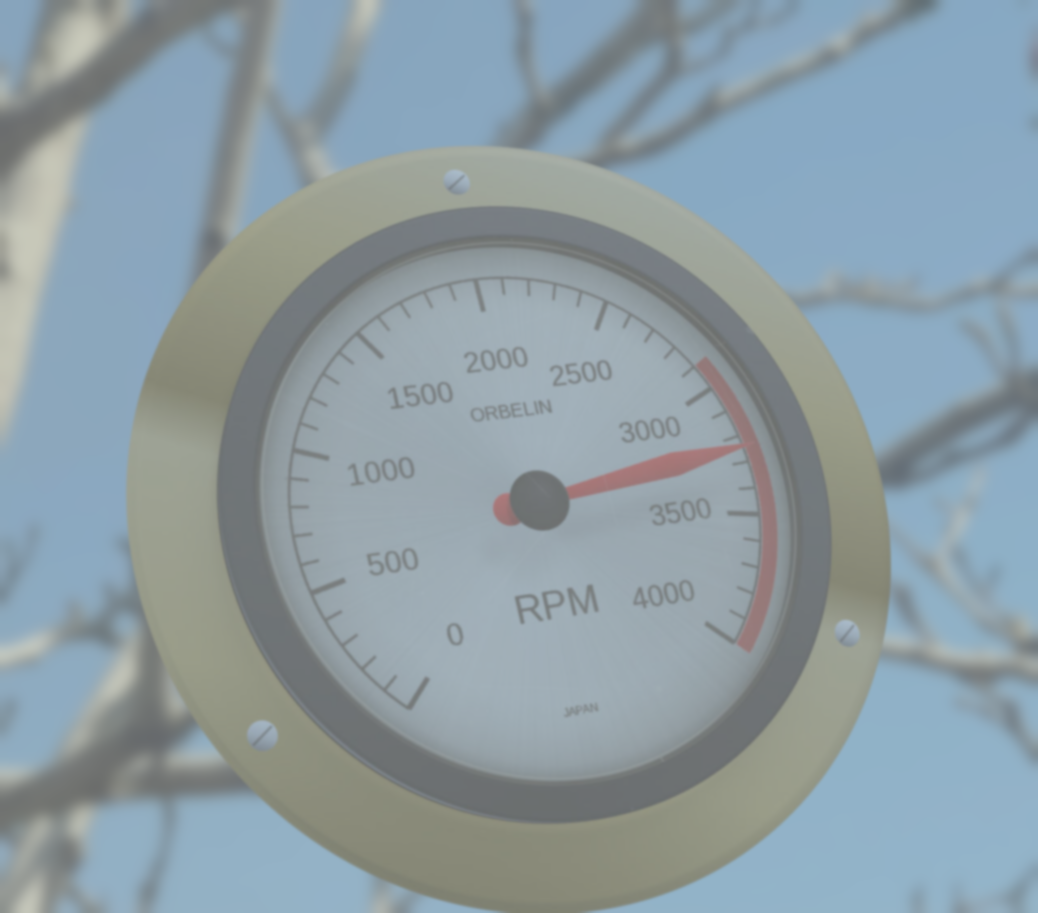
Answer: 3250 rpm
